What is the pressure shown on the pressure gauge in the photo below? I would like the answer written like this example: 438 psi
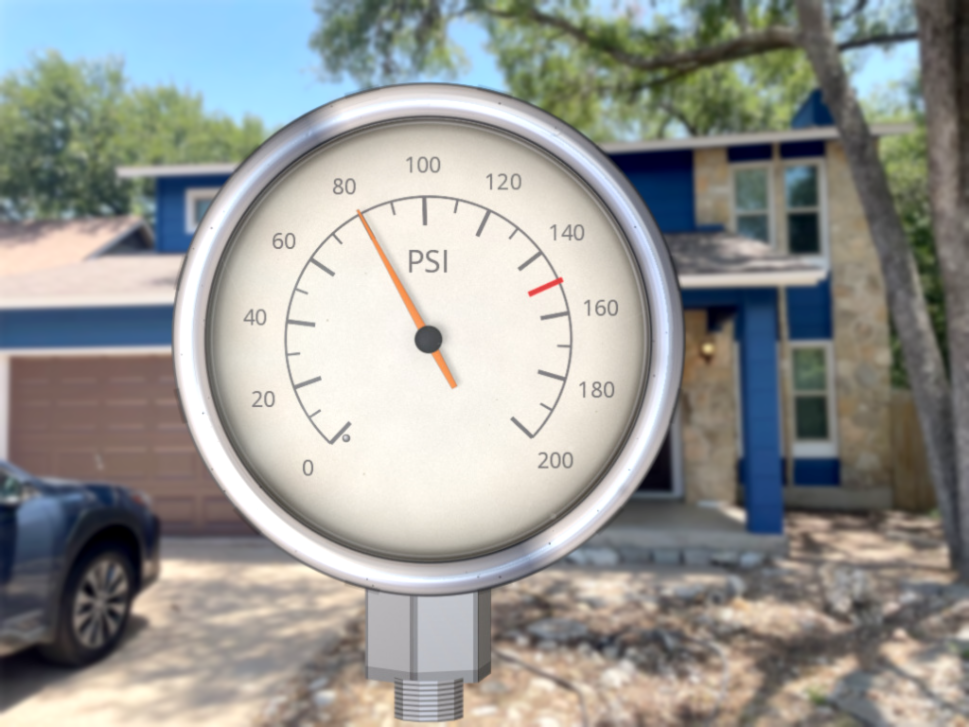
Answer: 80 psi
